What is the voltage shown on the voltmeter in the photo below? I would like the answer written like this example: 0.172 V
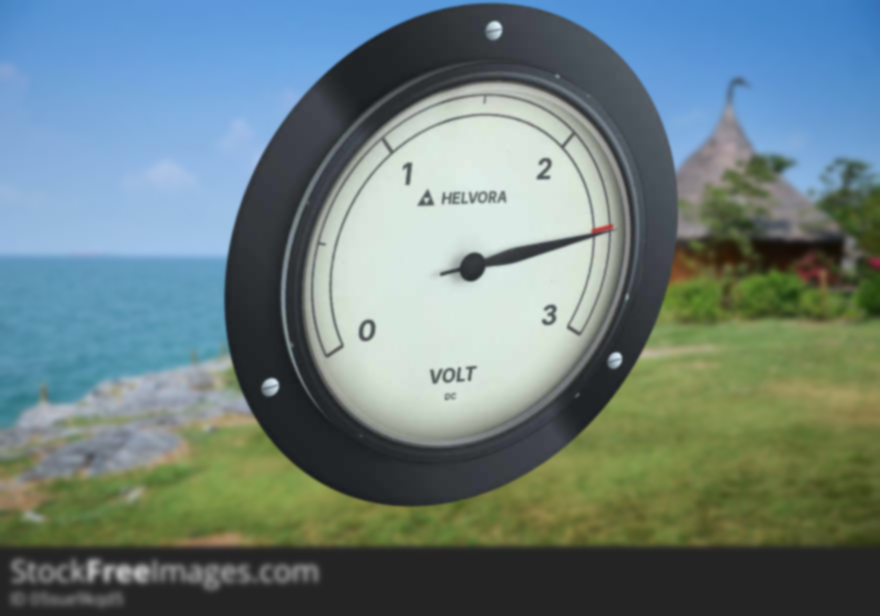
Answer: 2.5 V
